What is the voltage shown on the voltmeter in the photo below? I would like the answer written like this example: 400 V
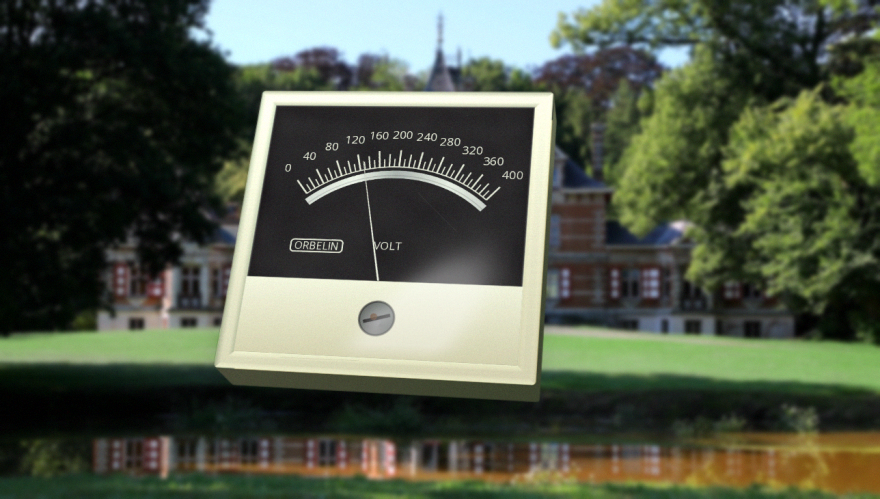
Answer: 130 V
